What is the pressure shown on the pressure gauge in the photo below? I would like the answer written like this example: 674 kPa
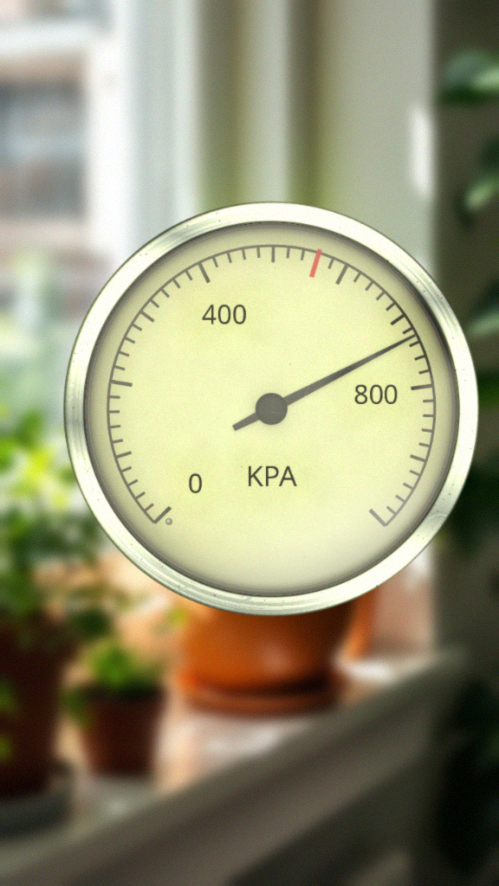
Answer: 730 kPa
